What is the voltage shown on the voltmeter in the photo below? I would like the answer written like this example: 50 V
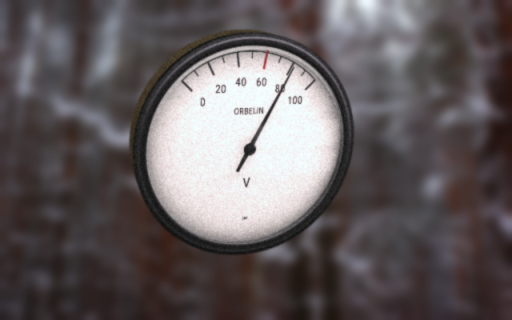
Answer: 80 V
